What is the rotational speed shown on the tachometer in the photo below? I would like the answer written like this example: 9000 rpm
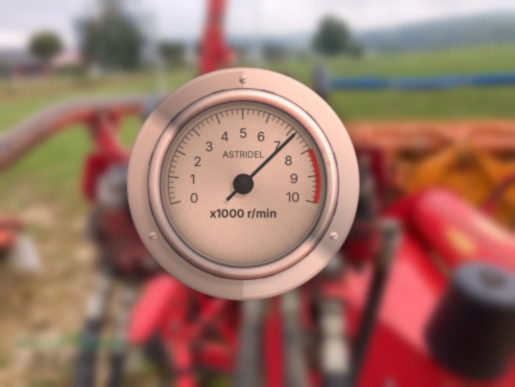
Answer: 7200 rpm
